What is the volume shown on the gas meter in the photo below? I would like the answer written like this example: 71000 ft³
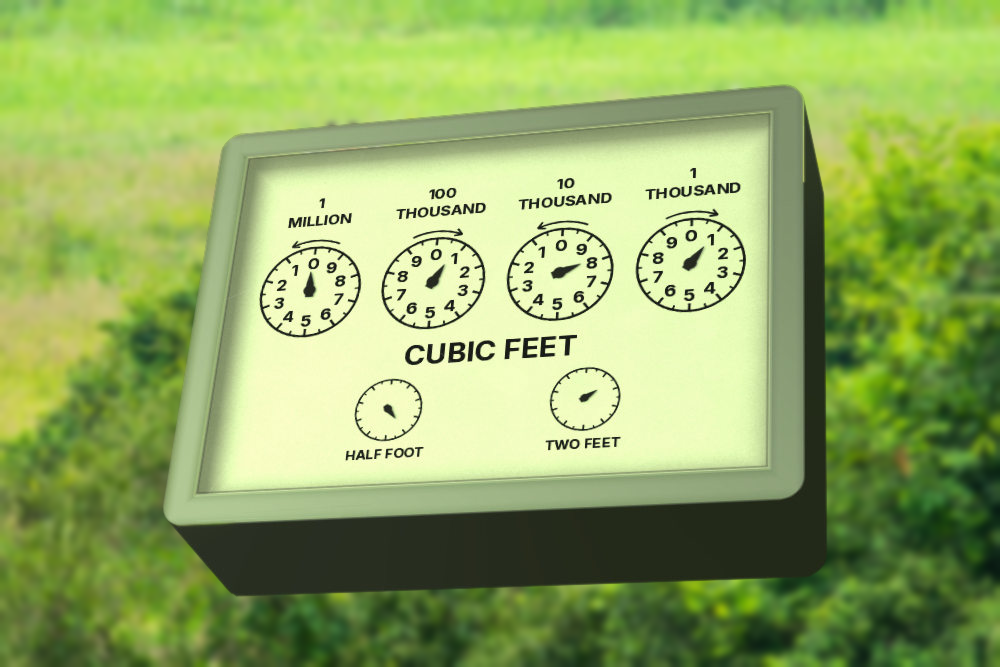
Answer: 8100 ft³
